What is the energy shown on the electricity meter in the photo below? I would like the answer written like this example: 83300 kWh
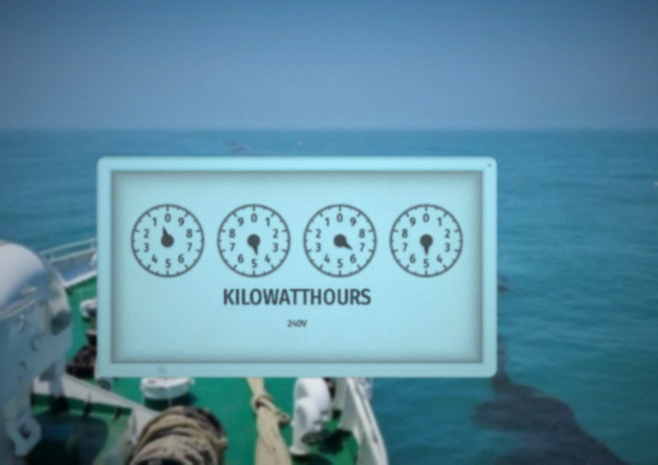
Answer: 465 kWh
